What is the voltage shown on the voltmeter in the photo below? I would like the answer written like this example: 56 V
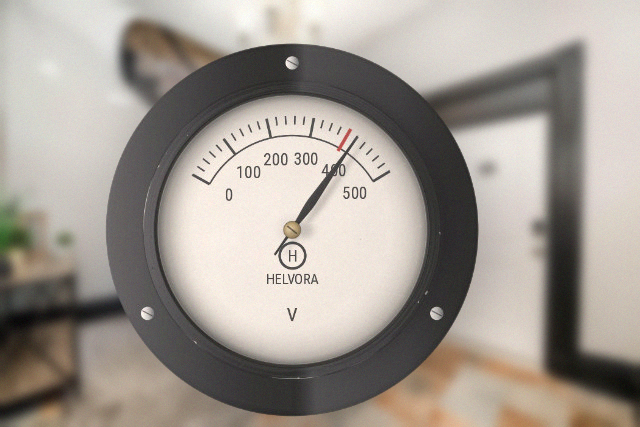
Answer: 400 V
